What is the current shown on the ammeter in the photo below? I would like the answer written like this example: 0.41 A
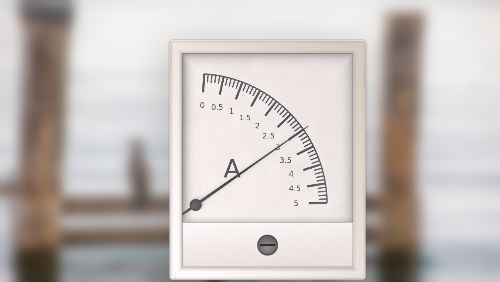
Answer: 3 A
